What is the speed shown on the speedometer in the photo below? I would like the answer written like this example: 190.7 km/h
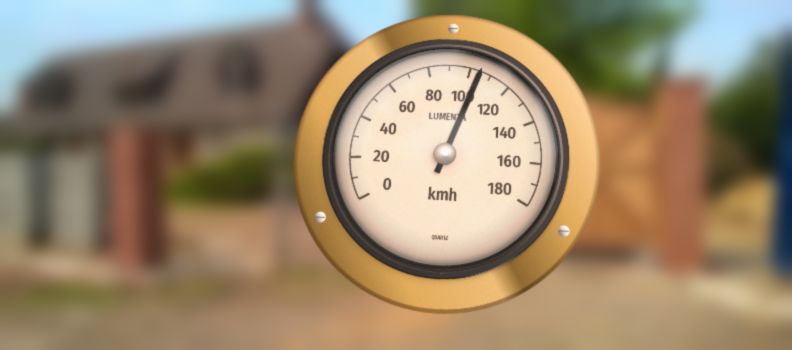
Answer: 105 km/h
